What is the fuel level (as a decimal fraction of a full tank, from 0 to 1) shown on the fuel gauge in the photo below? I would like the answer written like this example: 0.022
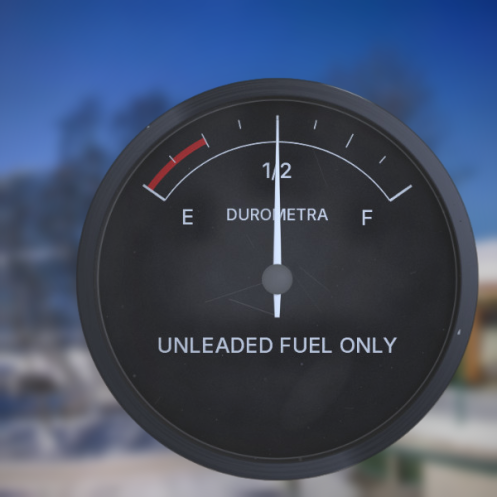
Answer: 0.5
